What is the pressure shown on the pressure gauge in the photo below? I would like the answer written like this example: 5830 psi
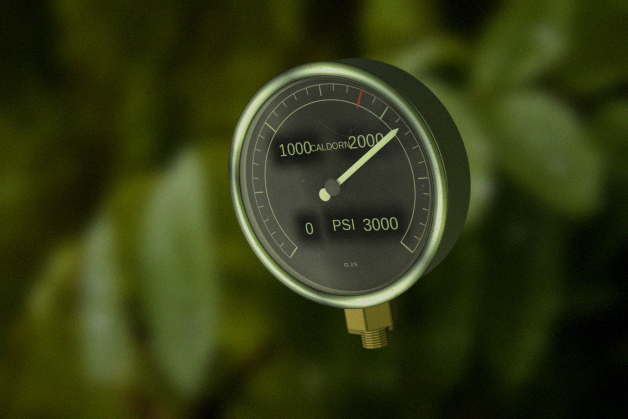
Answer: 2150 psi
